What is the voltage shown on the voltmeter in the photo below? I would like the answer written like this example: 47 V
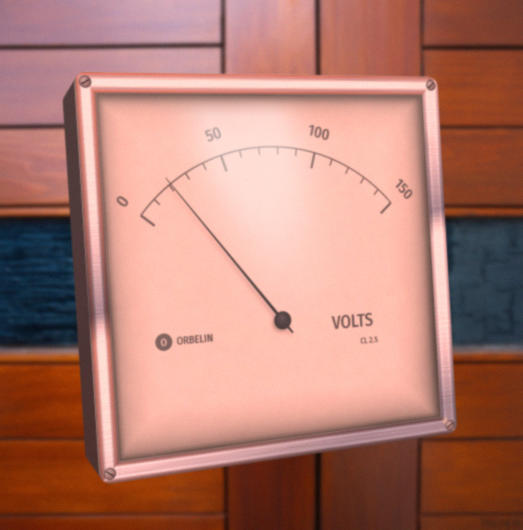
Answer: 20 V
